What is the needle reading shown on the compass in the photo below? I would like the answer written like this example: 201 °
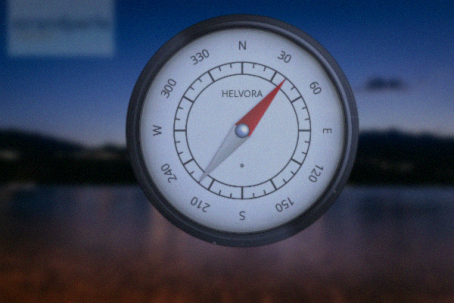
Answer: 40 °
